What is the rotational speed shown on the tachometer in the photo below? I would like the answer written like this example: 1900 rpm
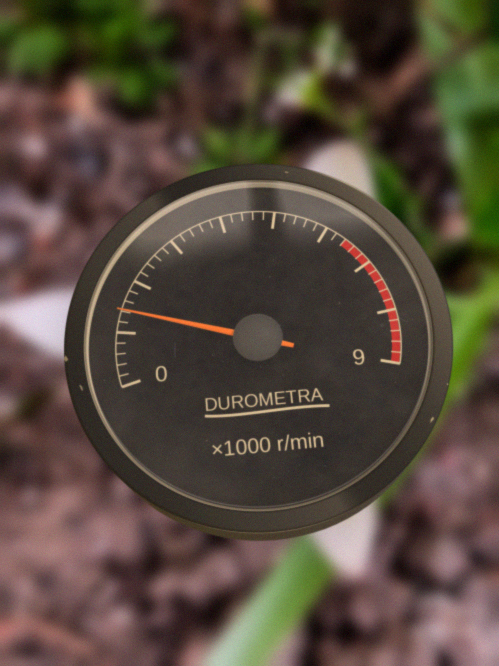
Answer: 1400 rpm
